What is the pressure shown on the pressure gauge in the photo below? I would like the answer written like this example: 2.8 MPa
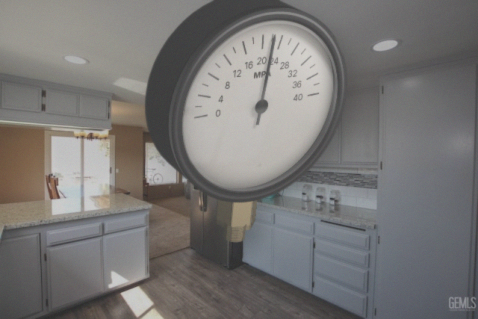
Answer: 22 MPa
